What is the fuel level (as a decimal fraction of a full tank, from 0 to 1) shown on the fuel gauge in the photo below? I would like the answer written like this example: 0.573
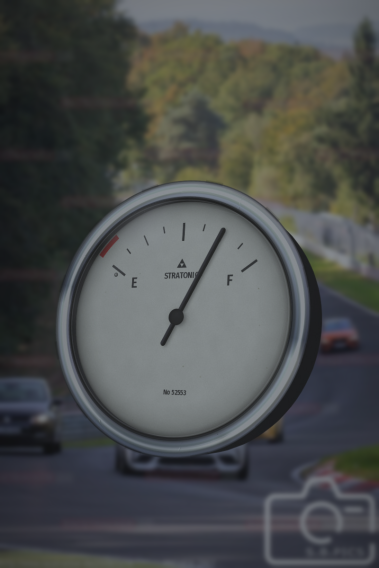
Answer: 0.75
